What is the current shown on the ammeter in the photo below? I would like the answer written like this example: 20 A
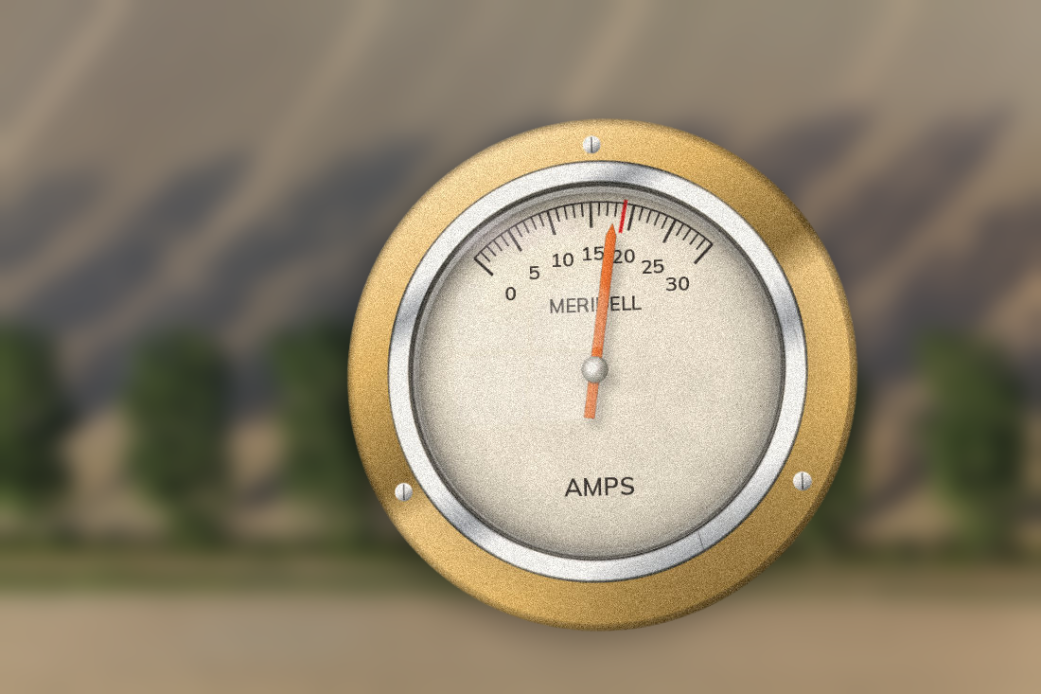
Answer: 18 A
